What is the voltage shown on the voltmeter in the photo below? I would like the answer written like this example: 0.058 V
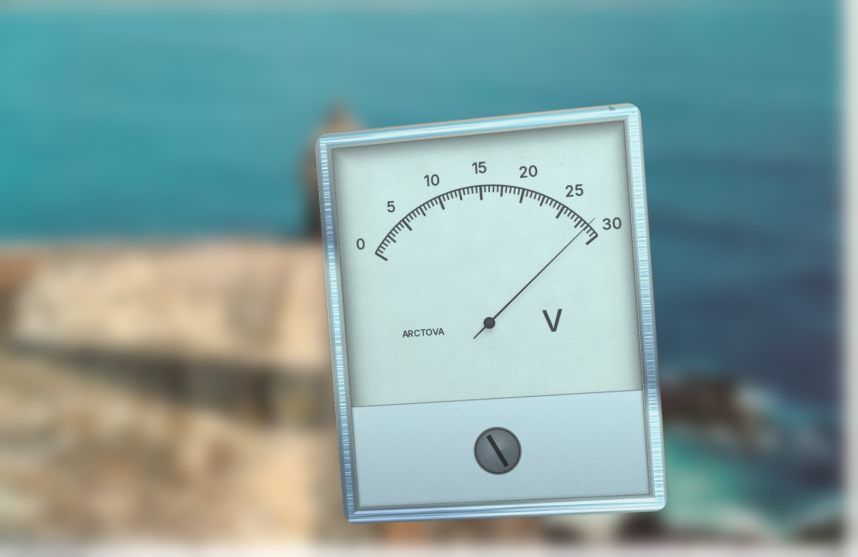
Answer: 28.5 V
